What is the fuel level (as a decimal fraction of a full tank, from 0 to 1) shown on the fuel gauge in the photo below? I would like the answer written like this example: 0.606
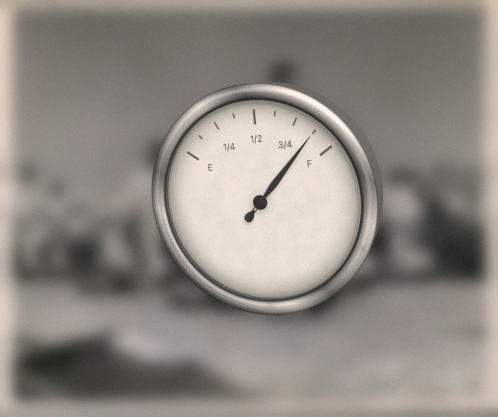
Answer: 0.875
